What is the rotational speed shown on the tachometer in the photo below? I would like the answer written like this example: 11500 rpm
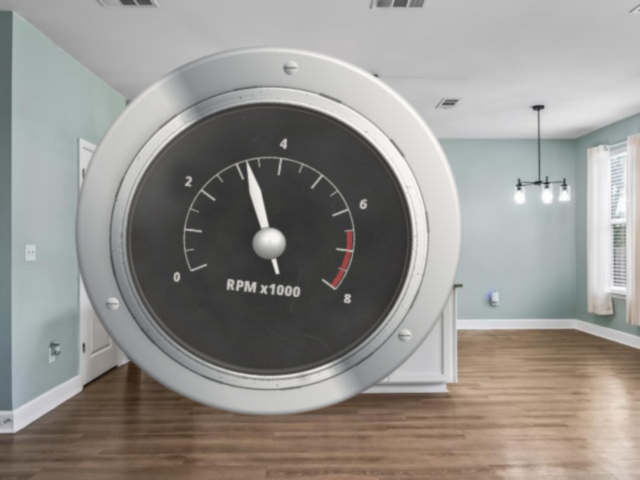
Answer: 3250 rpm
